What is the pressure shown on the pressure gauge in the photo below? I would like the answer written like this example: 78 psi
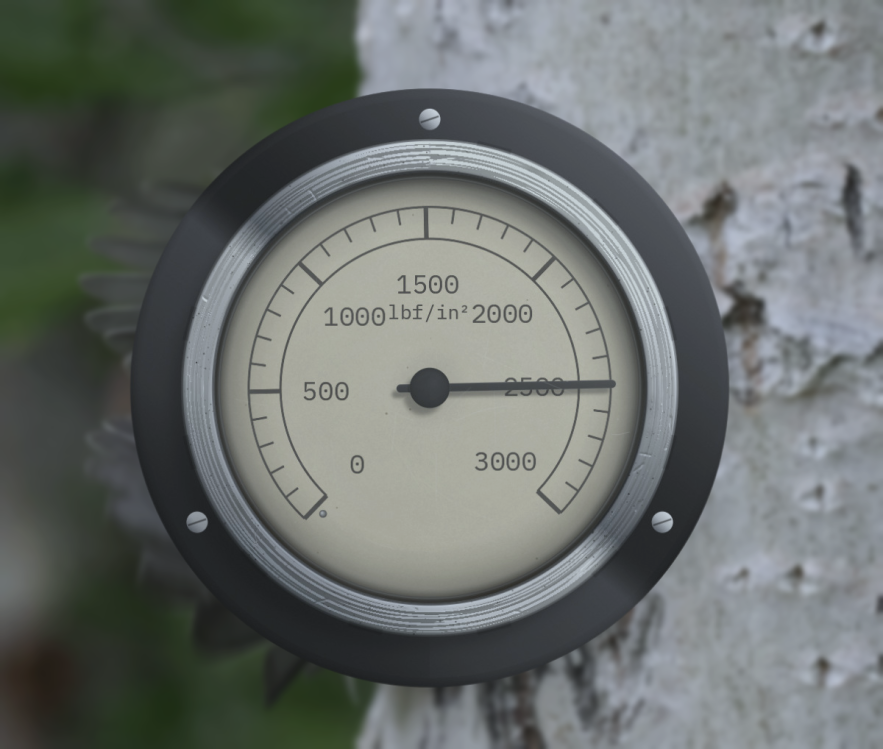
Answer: 2500 psi
